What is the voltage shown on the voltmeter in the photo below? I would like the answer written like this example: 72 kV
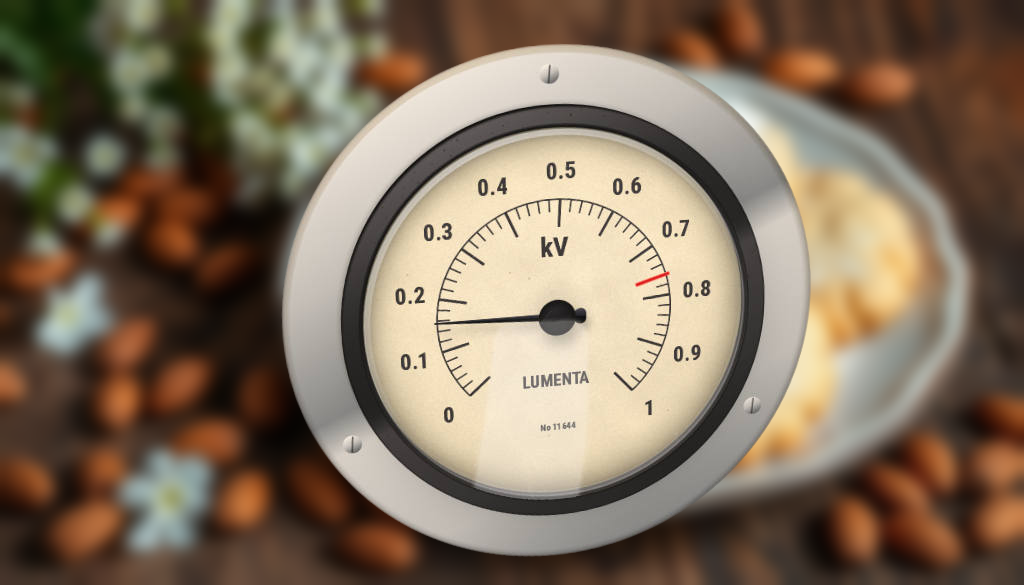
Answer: 0.16 kV
